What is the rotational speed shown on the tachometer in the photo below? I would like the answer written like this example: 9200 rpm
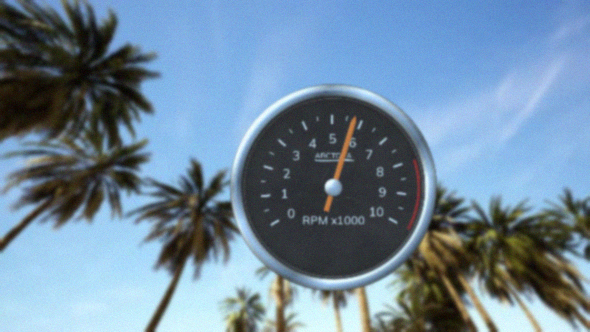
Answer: 5750 rpm
